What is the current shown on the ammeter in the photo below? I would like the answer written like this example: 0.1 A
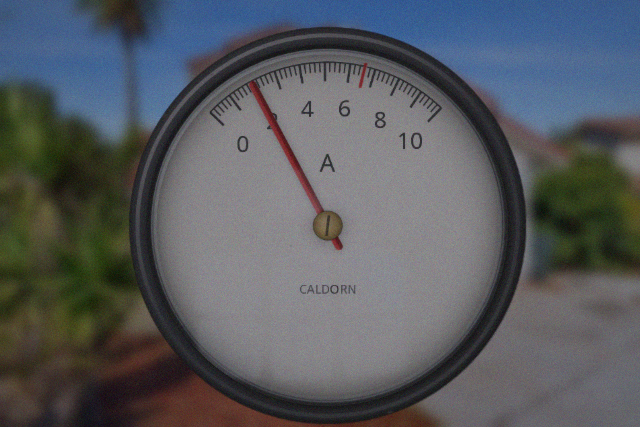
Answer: 2 A
